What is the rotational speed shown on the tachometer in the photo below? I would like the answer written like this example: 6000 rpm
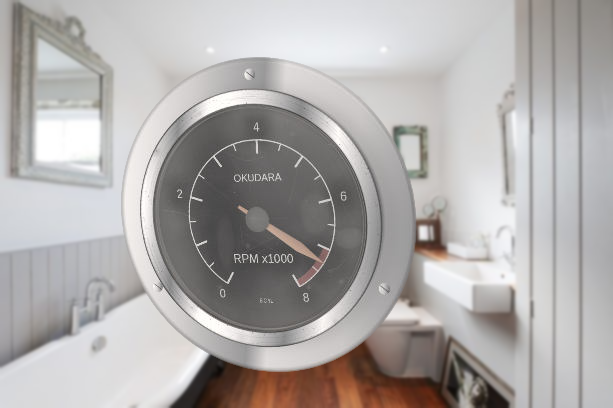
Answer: 7250 rpm
